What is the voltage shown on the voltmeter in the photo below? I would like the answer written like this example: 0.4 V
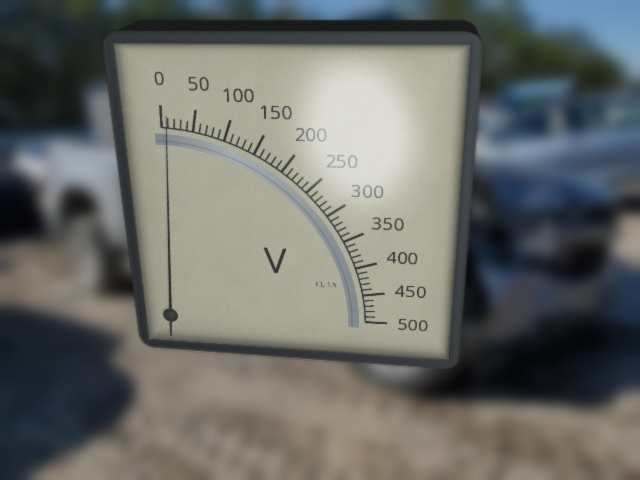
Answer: 10 V
